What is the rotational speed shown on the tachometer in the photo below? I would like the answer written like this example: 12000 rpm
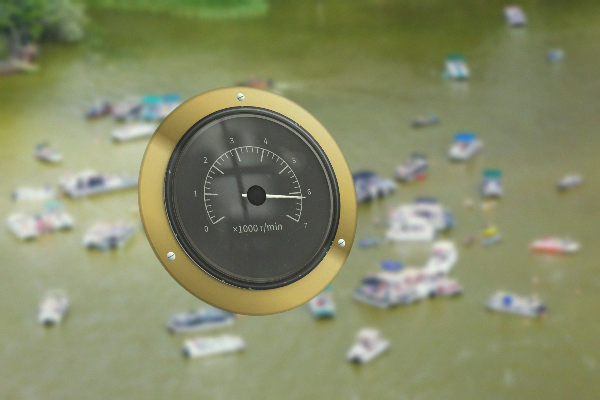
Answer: 6200 rpm
